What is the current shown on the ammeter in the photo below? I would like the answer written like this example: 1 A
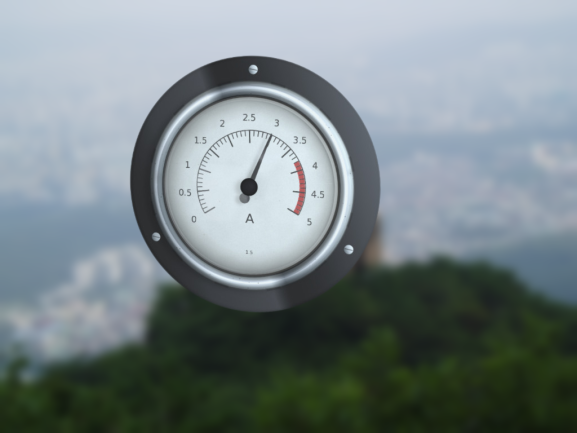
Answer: 3 A
